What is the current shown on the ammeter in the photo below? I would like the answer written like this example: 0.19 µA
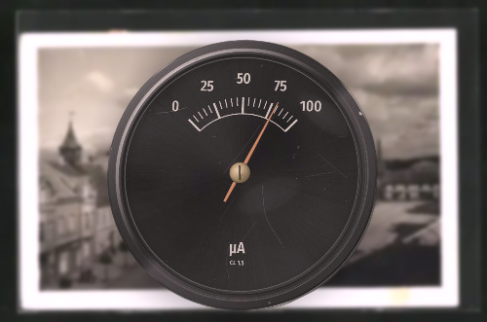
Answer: 80 µA
